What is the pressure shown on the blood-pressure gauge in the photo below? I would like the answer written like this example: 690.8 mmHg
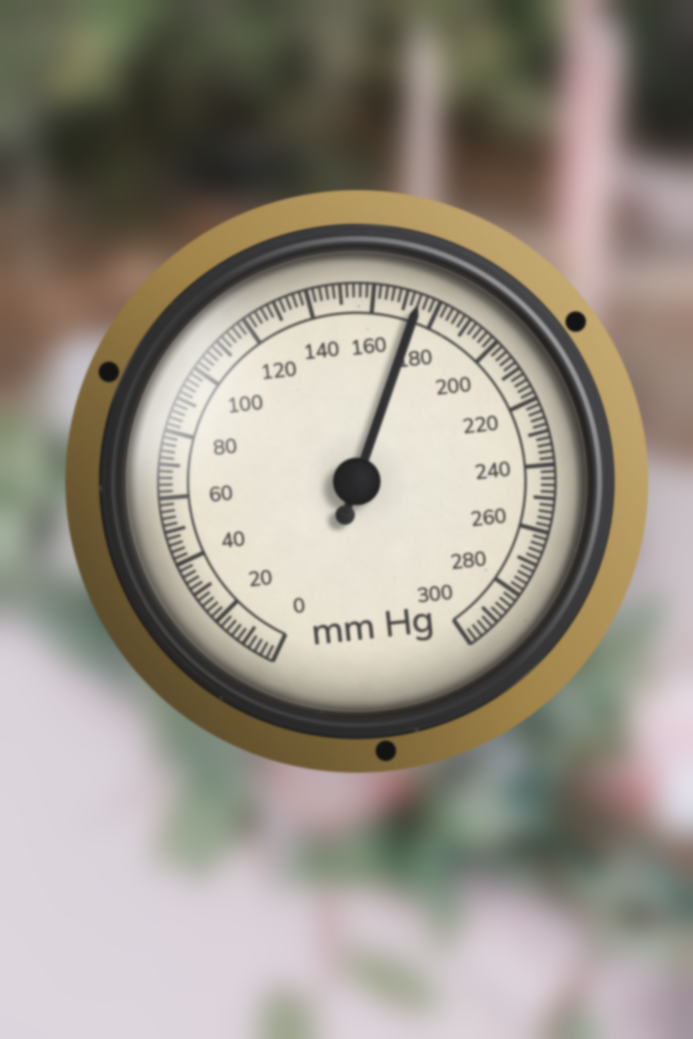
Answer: 174 mmHg
